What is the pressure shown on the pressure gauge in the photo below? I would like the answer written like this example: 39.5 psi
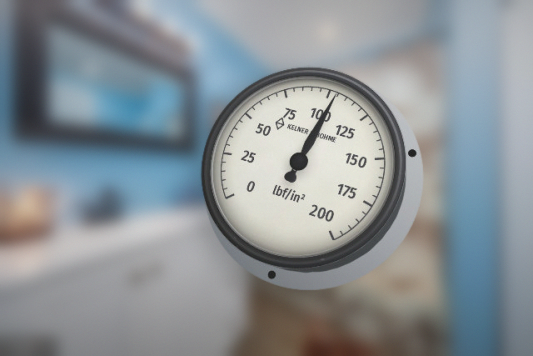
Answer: 105 psi
